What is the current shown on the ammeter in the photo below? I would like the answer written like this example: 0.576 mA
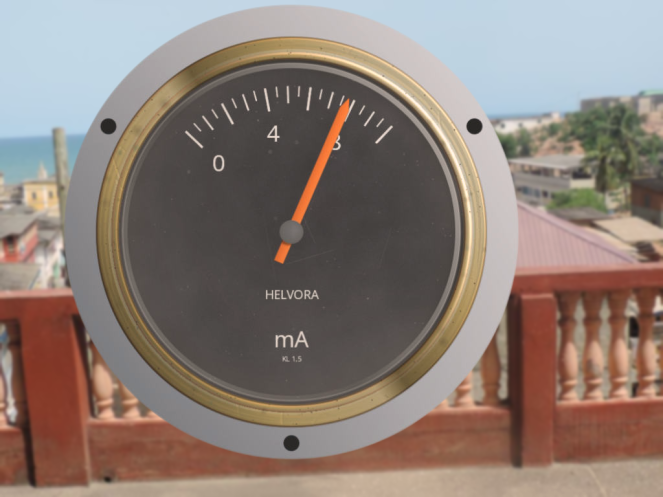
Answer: 7.75 mA
